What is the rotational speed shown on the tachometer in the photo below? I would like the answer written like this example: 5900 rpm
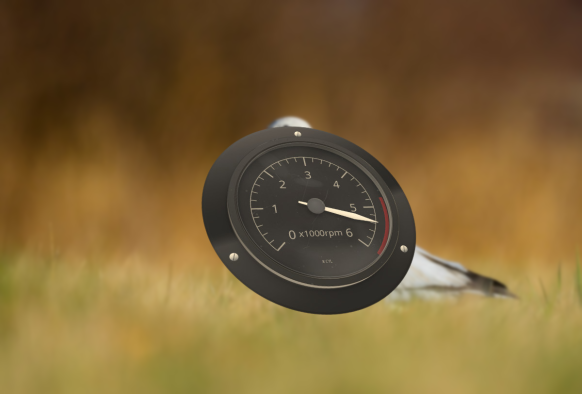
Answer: 5400 rpm
